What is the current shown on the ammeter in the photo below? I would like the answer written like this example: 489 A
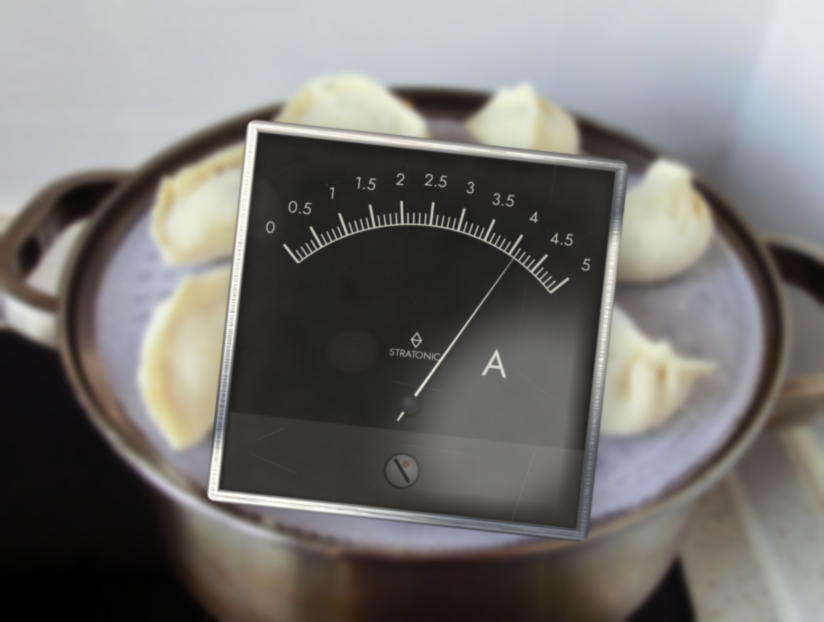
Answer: 4.1 A
